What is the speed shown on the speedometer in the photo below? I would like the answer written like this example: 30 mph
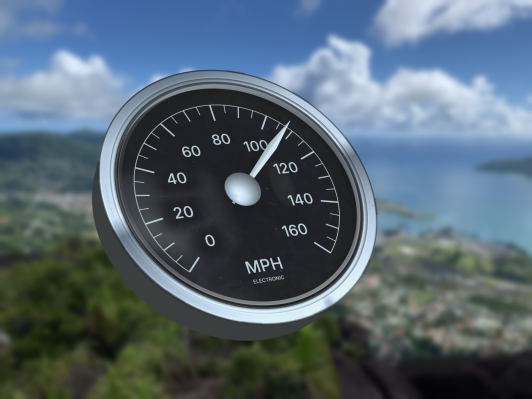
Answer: 107.5 mph
